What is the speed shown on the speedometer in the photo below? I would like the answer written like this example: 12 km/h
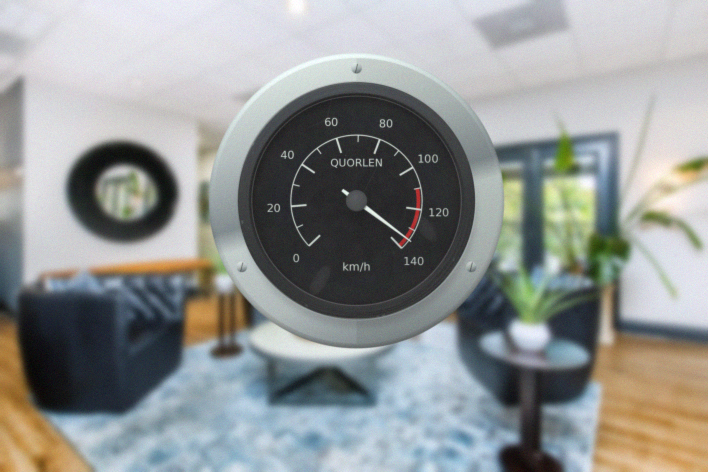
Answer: 135 km/h
